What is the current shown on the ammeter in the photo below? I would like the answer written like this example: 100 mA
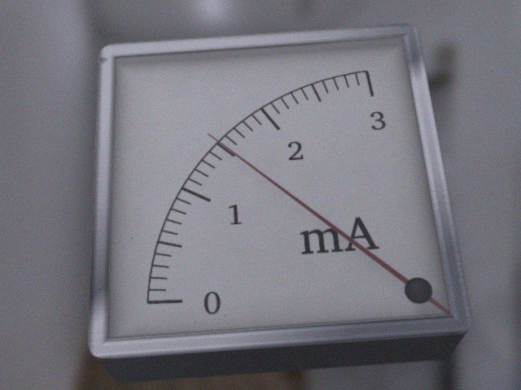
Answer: 1.5 mA
